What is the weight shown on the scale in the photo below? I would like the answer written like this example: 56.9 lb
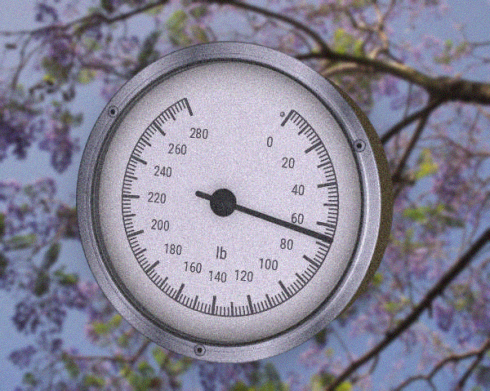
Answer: 66 lb
